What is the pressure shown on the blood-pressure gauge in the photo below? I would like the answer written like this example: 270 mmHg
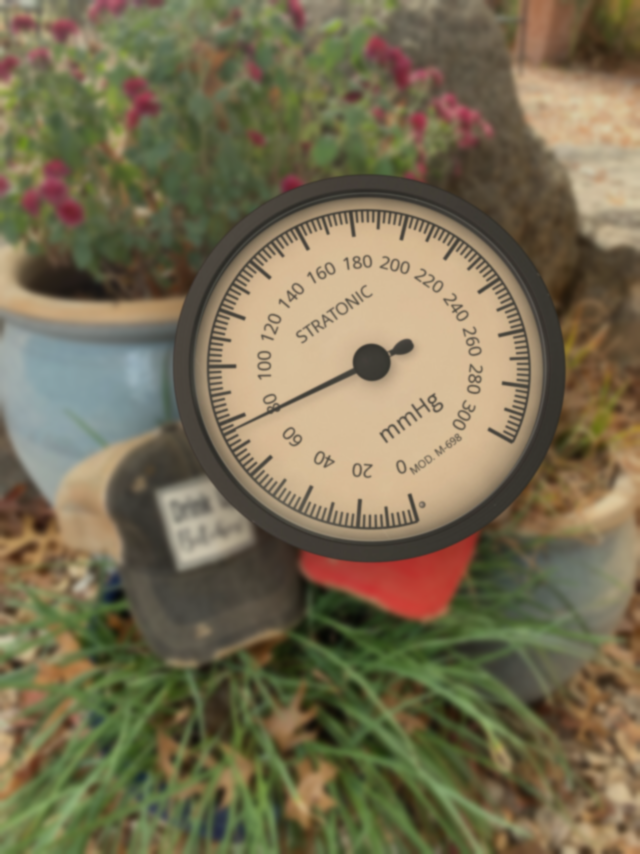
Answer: 76 mmHg
